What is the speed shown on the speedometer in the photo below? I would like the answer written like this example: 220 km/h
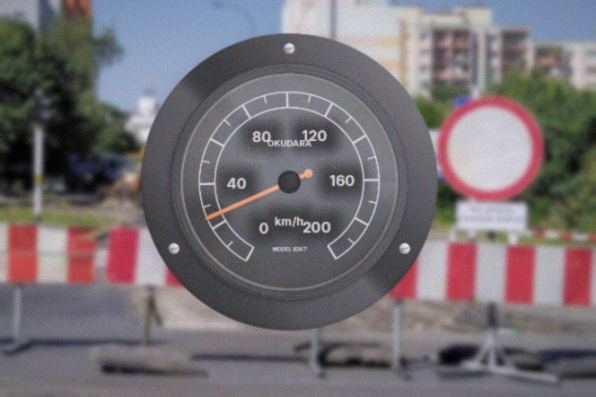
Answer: 25 km/h
